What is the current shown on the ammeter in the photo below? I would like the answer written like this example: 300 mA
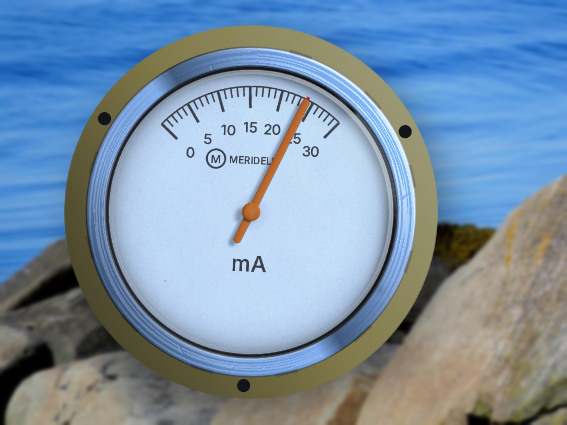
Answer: 24 mA
